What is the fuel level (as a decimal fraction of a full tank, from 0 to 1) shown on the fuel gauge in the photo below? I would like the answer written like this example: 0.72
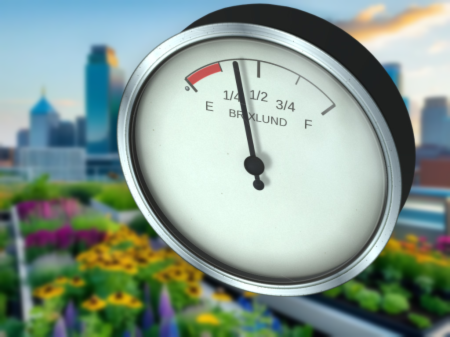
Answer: 0.375
